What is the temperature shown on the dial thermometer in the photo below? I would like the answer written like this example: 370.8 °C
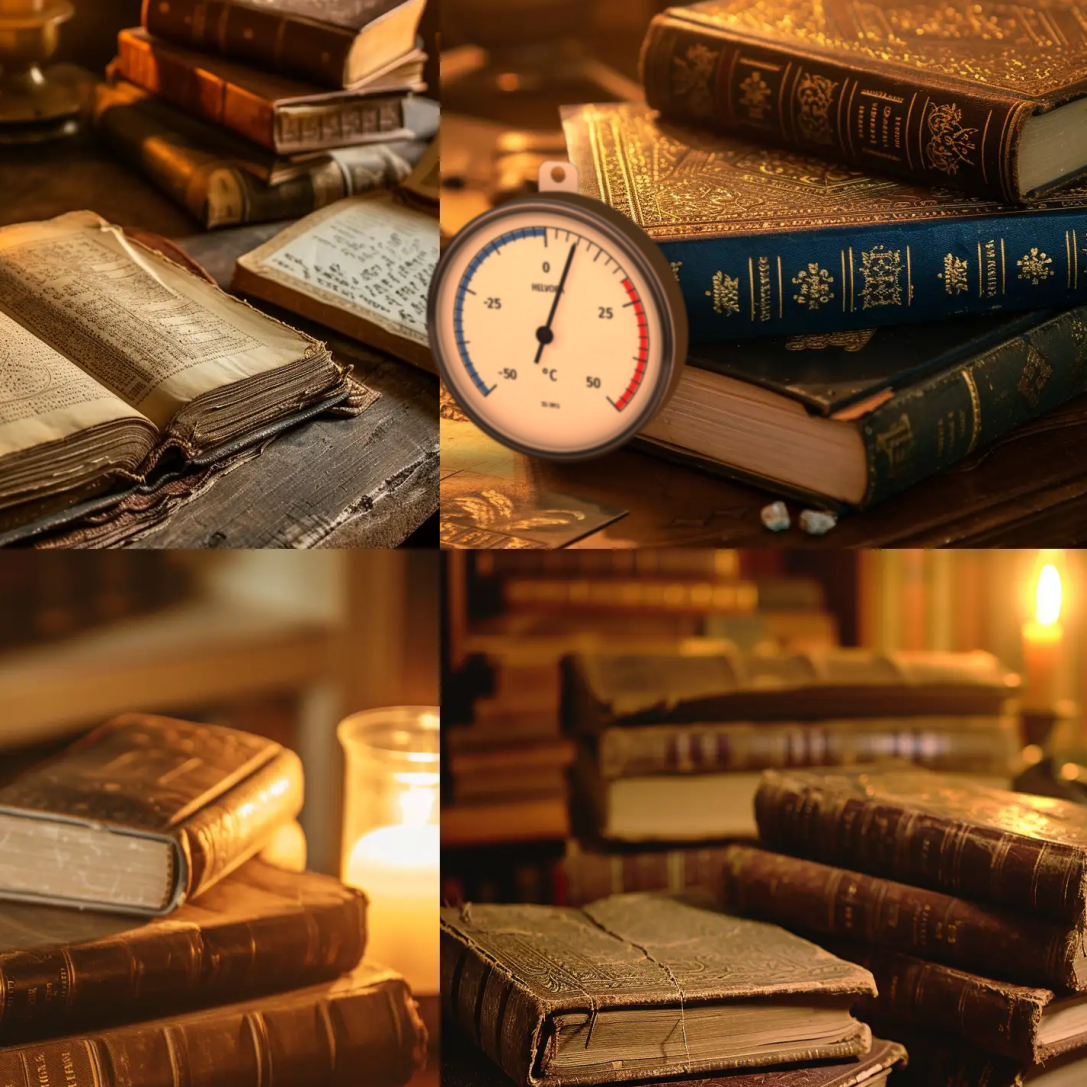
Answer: 7.5 °C
